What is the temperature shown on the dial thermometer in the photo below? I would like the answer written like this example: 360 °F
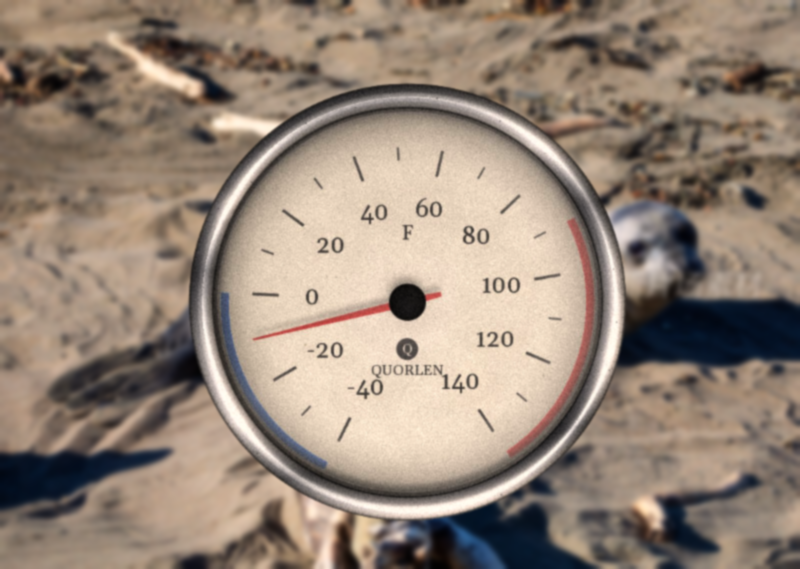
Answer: -10 °F
